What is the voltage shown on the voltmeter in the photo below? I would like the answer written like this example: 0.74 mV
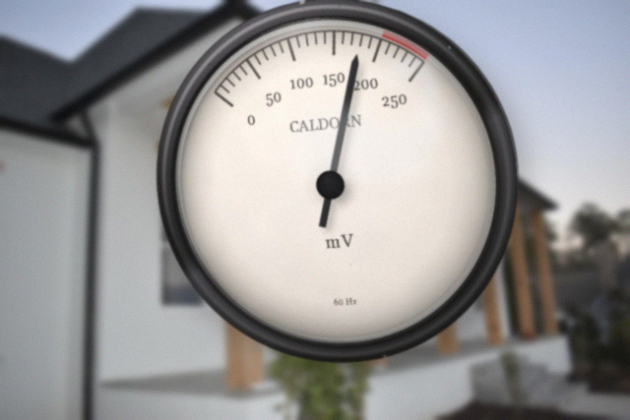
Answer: 180 mV
